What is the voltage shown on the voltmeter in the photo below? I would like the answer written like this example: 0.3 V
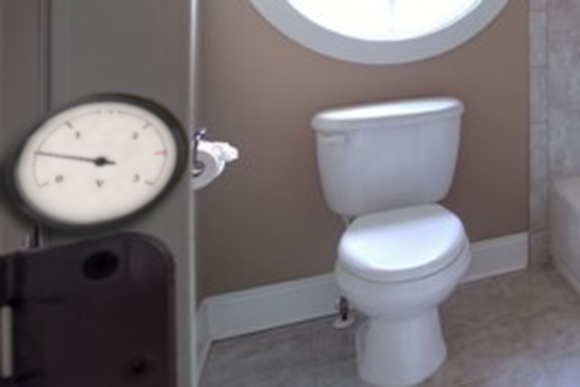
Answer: 0.5 V
